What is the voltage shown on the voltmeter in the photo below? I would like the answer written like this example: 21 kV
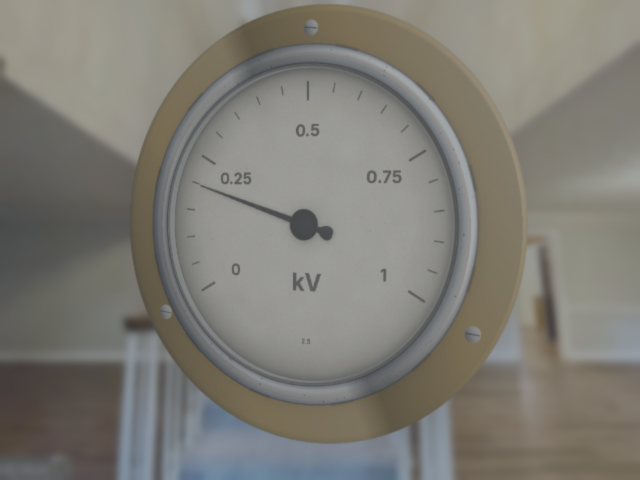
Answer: 0.2 kV
